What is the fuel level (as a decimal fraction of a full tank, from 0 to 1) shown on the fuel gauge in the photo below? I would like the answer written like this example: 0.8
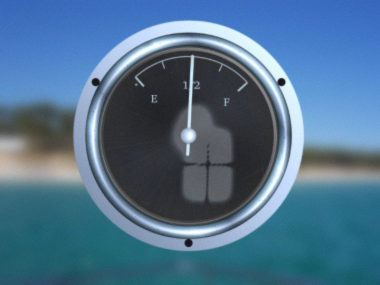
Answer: 0.5
